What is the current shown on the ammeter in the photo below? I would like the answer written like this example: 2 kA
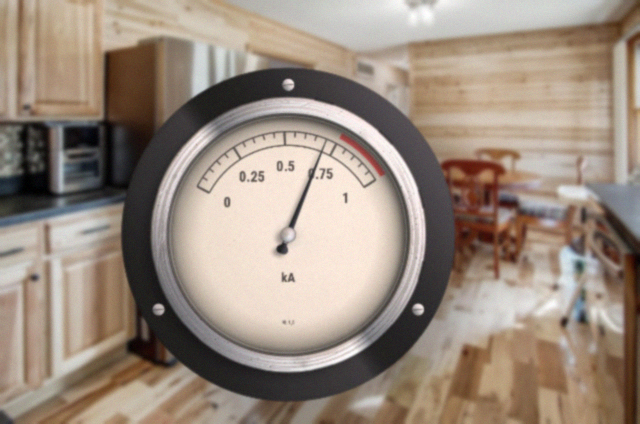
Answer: 0.7 kA
